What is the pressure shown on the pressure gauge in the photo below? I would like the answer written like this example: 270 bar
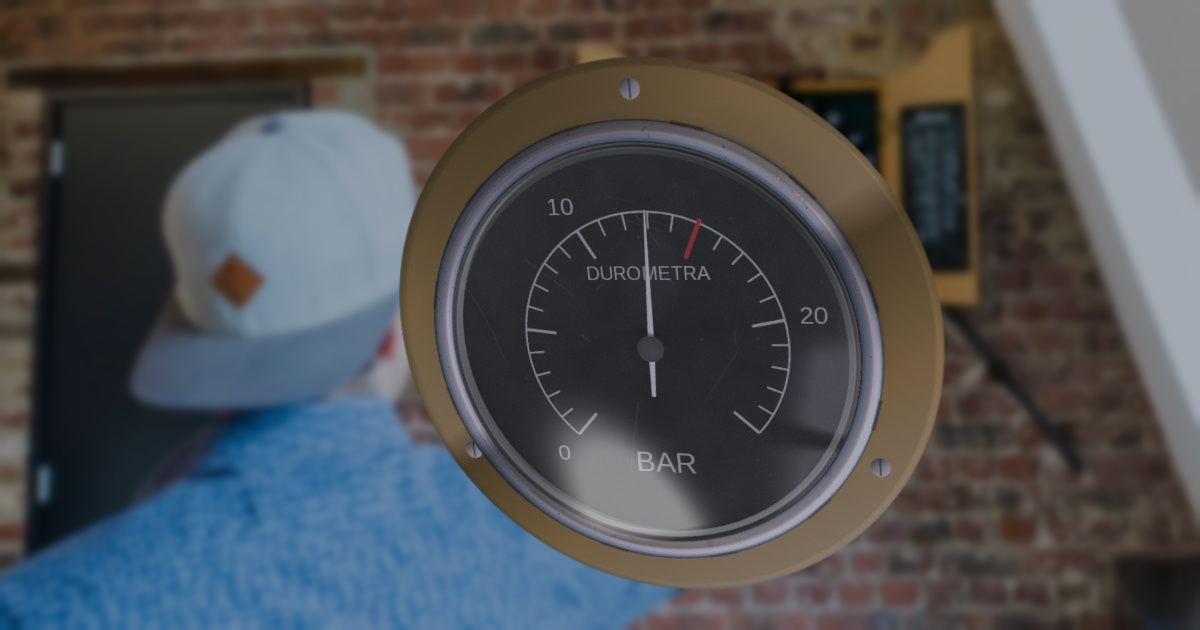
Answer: 13 bar
